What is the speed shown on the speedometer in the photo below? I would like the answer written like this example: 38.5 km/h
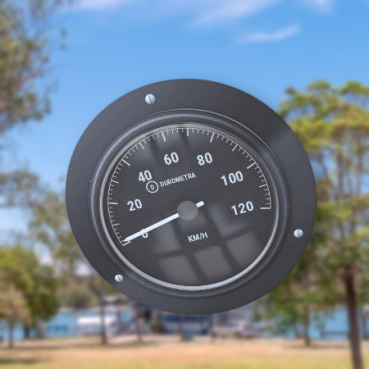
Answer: 2 km/h
